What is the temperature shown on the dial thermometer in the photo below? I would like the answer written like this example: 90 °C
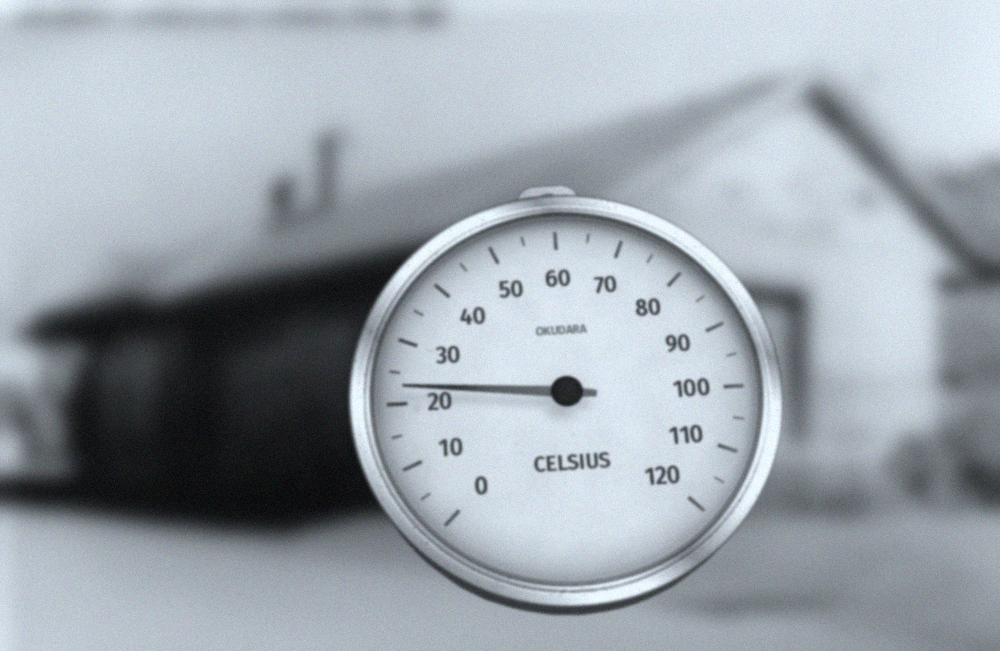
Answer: 22.5 °C
